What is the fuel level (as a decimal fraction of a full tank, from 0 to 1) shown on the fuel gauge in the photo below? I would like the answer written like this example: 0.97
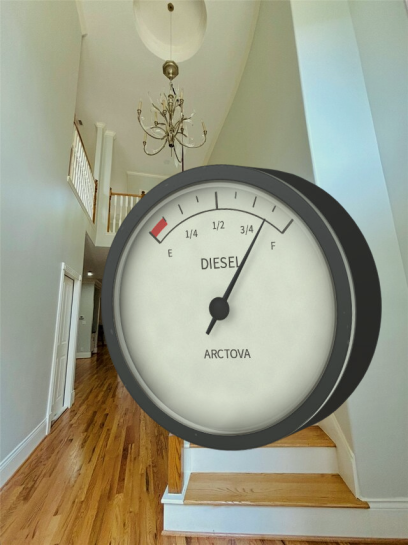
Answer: 0.875
